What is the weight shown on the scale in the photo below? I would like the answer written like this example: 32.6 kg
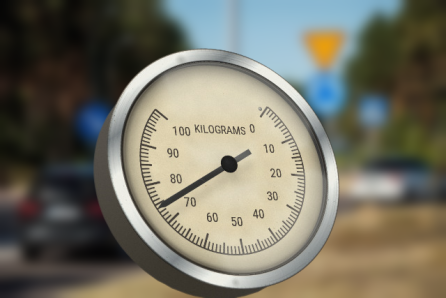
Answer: 74 kg
